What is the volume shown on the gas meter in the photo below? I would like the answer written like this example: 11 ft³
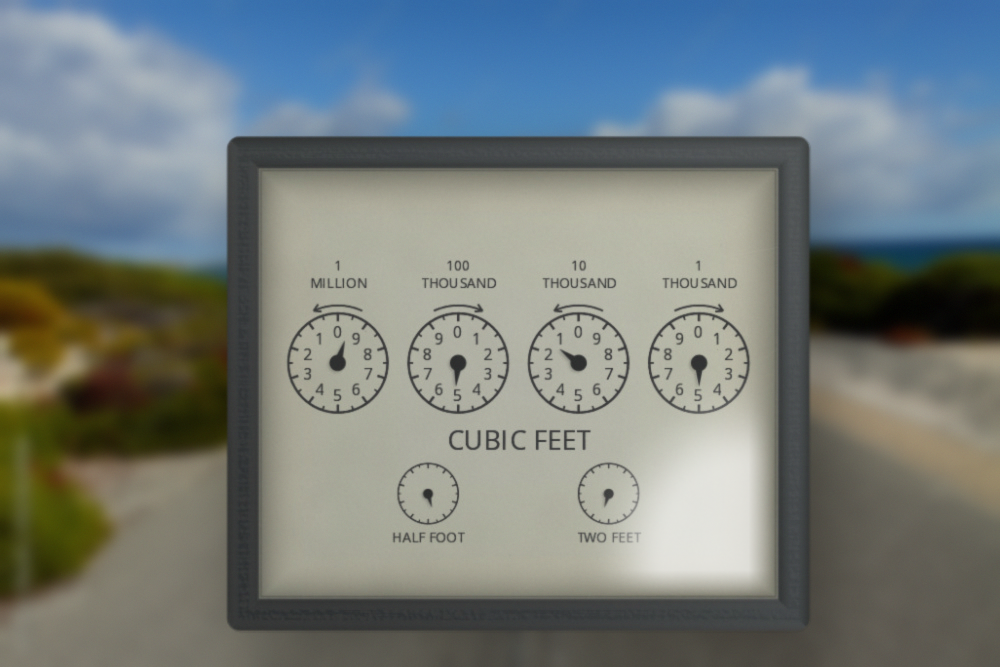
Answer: 951500 ft³
